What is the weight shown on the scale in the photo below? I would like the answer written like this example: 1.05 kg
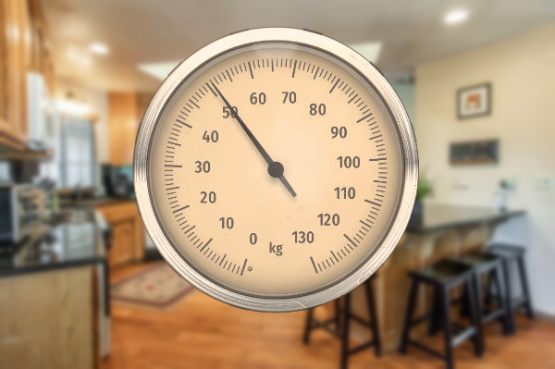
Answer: 51 kg
